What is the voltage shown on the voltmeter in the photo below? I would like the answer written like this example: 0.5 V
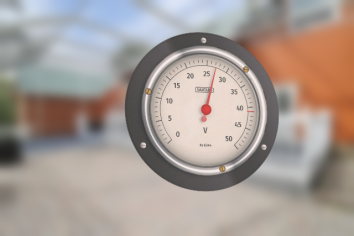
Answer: 27 V
